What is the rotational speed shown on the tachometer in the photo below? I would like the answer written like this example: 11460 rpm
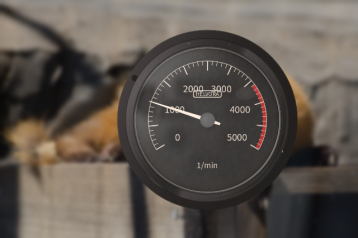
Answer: 1000 rpm
